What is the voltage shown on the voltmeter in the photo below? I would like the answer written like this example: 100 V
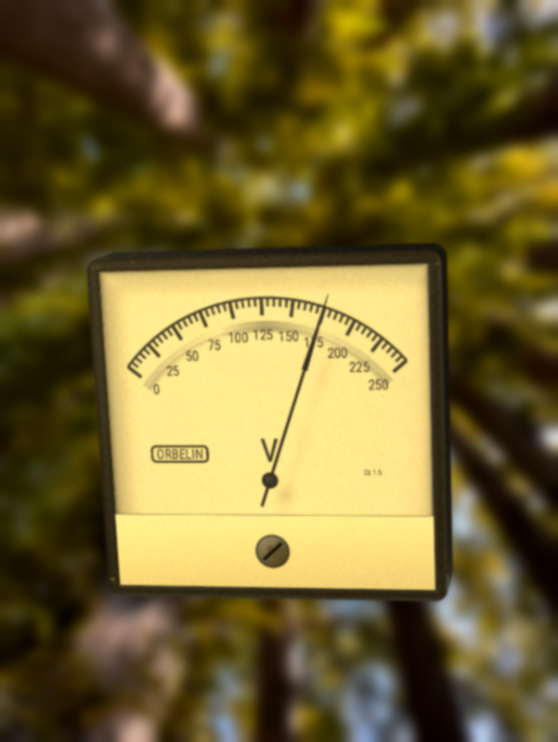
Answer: 175 V
